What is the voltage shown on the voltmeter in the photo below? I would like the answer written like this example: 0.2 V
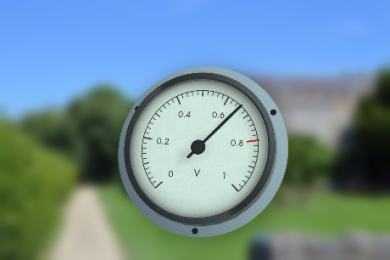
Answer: 0.66 V
